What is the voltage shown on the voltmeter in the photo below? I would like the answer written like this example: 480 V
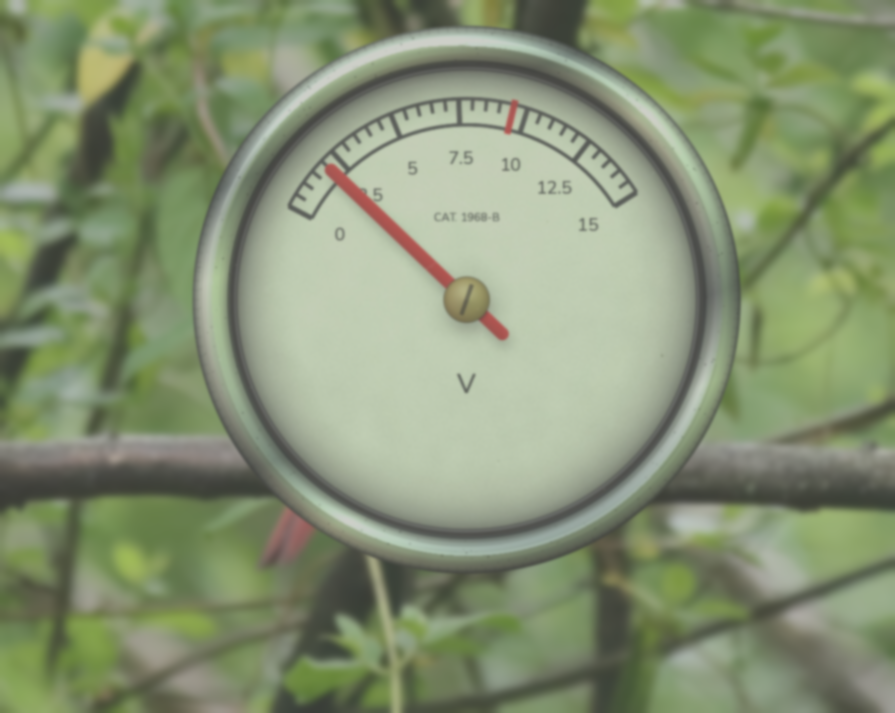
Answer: 2 V
